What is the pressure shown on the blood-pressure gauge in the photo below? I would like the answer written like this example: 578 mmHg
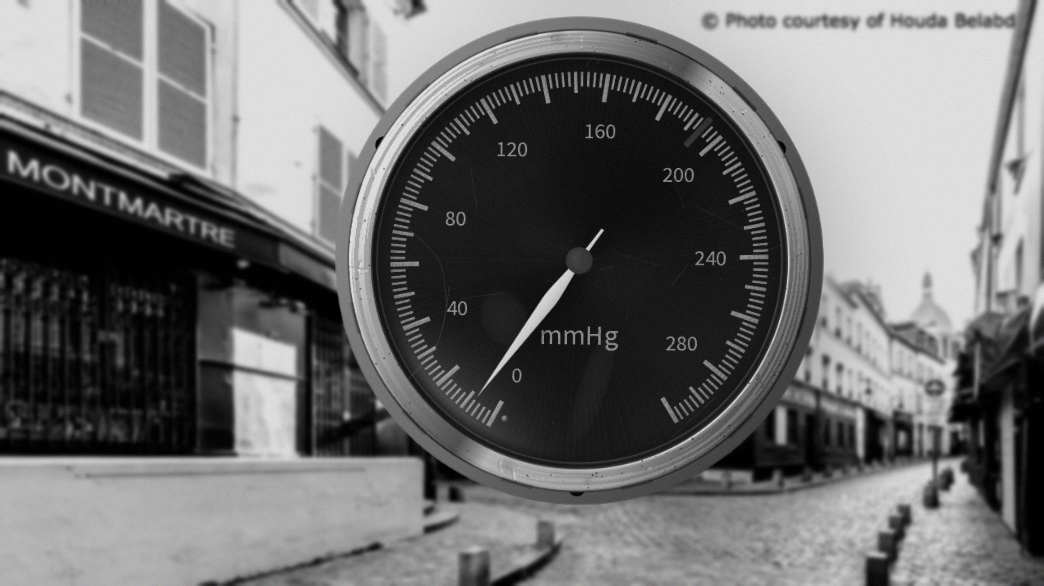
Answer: 8 mmHg
